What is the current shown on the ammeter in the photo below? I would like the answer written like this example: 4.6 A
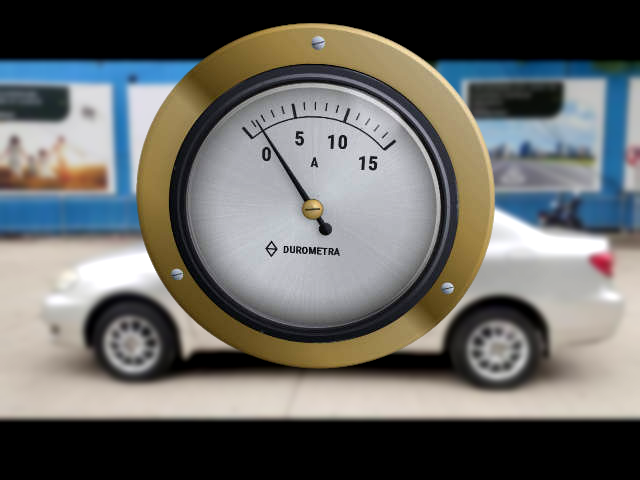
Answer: 1.5 A
